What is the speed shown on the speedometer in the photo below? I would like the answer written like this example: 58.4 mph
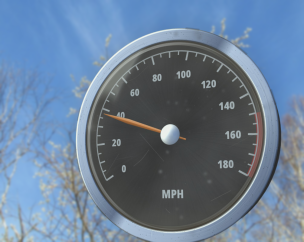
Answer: 37.5 mph
